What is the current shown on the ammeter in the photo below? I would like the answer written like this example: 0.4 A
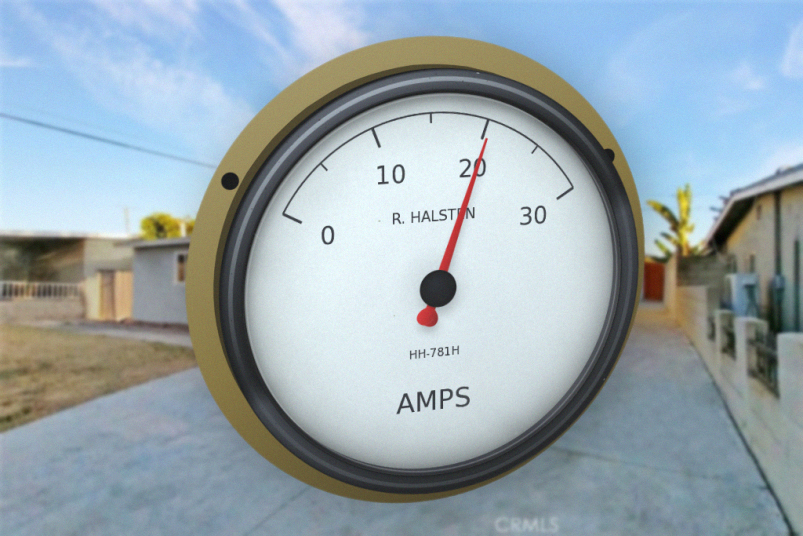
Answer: 20 A
